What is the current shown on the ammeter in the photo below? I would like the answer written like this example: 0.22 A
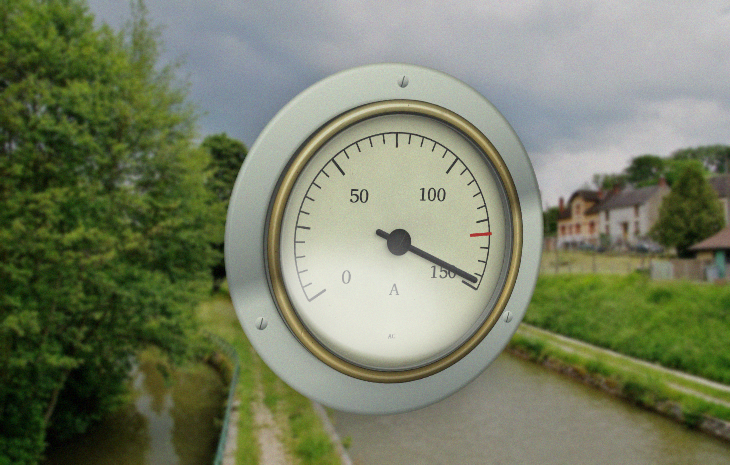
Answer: 147.5 A
